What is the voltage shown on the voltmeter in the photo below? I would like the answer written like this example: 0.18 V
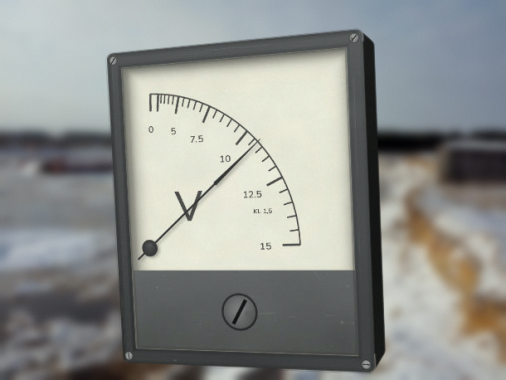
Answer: 10.75 V
